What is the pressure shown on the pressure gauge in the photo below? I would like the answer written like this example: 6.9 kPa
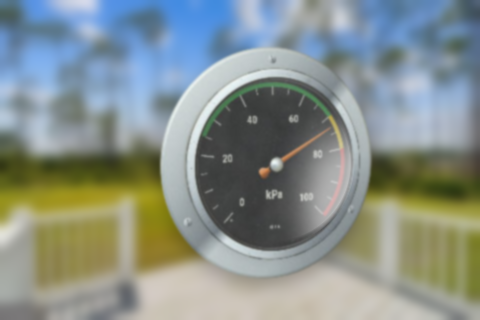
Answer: 72.5 kPa
